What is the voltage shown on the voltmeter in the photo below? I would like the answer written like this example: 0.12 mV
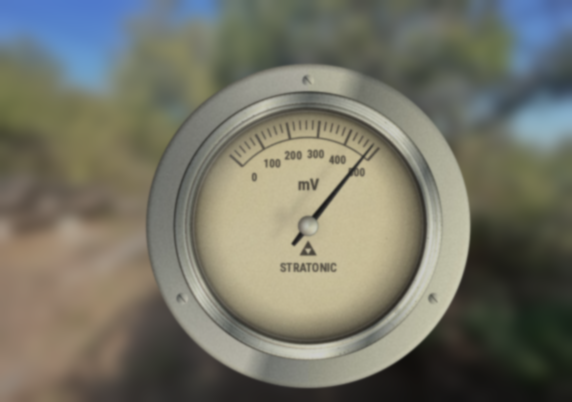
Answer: 480 mV
